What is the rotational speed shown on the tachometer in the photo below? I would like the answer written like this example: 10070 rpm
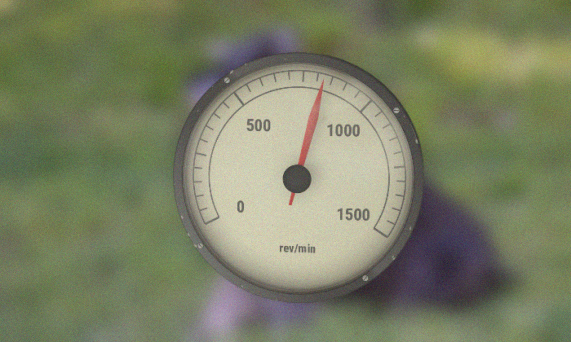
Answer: 825 rpm
